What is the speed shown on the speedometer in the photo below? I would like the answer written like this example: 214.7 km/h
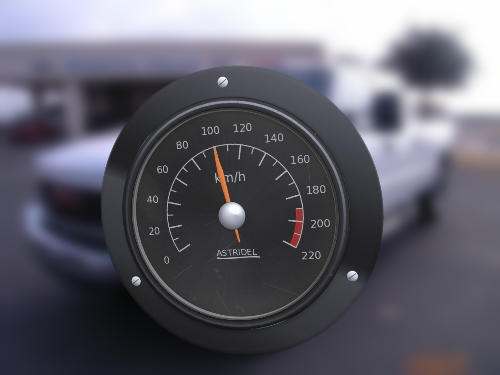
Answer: 100 km/h
